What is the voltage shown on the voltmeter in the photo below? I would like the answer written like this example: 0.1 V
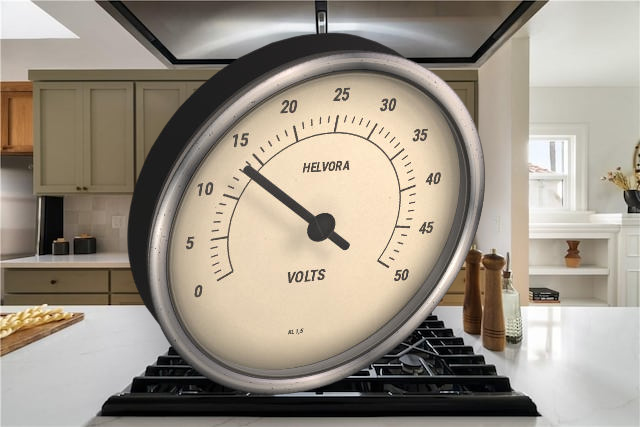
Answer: 13.5 V
